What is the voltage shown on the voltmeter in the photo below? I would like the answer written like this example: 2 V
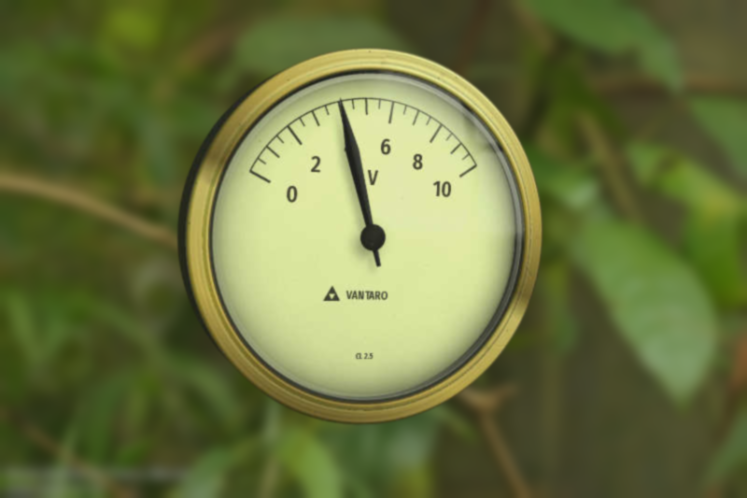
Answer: 4 V
